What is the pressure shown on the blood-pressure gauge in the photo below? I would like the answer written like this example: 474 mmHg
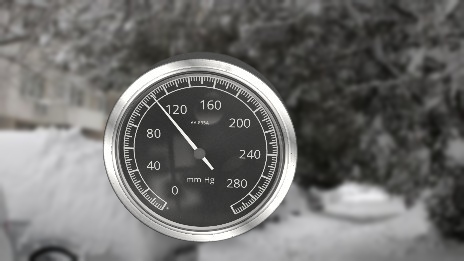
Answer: 110 mmHg
